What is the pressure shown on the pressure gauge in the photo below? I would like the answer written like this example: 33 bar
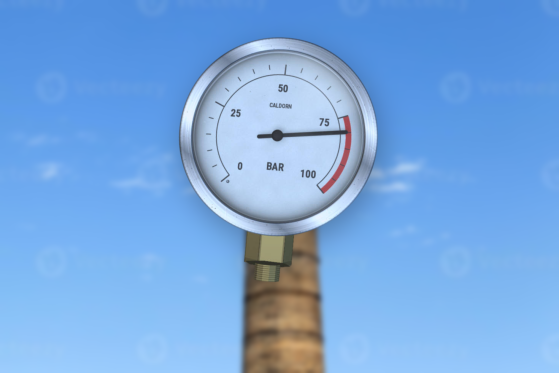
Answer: 80 bar
